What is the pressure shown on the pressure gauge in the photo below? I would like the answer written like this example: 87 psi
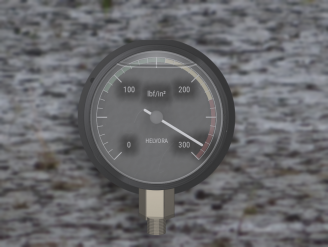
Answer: 285 psi
